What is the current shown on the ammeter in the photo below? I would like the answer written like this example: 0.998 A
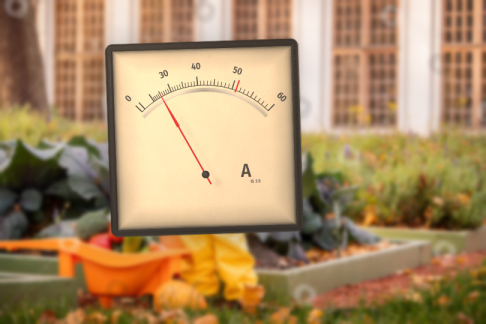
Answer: 25 A
